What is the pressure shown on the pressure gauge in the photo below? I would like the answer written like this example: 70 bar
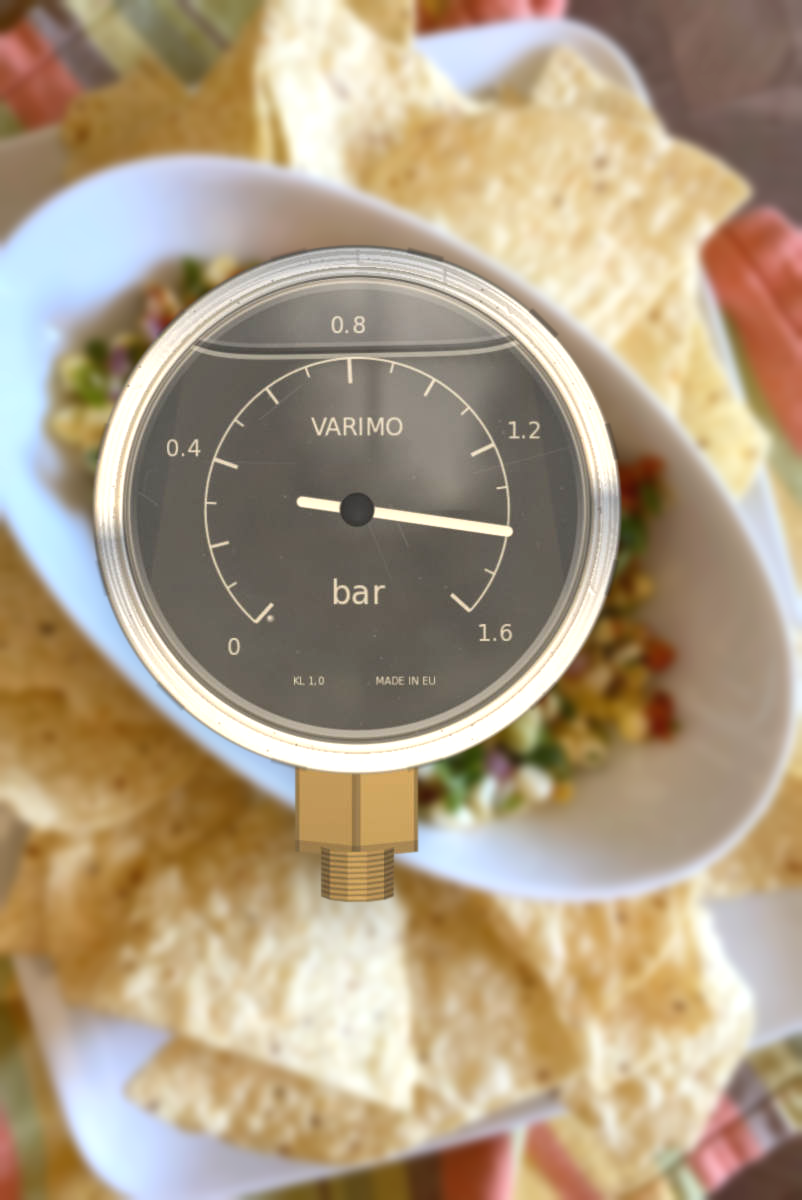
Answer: 1.4 bar
